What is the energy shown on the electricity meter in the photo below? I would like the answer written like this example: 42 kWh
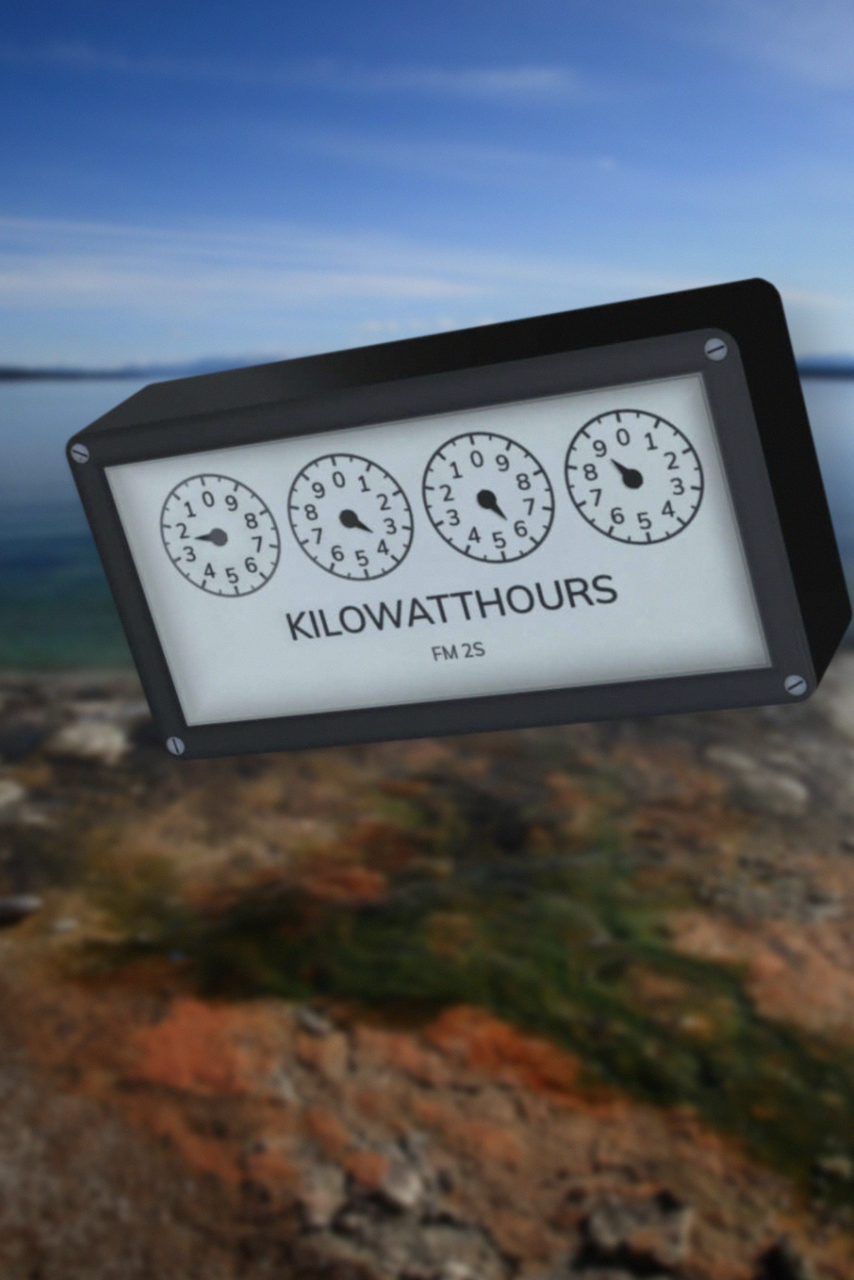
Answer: 2359 kWh
